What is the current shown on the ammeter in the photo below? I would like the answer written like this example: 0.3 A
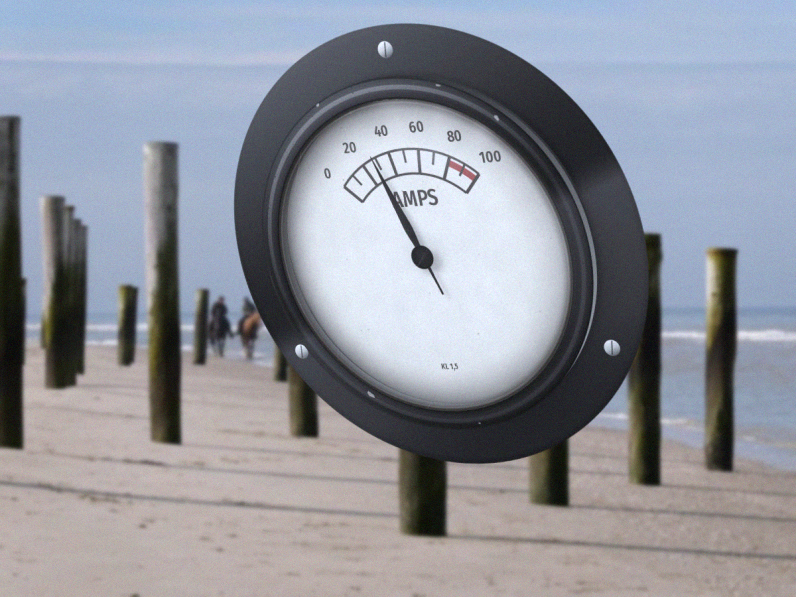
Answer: 30 A
